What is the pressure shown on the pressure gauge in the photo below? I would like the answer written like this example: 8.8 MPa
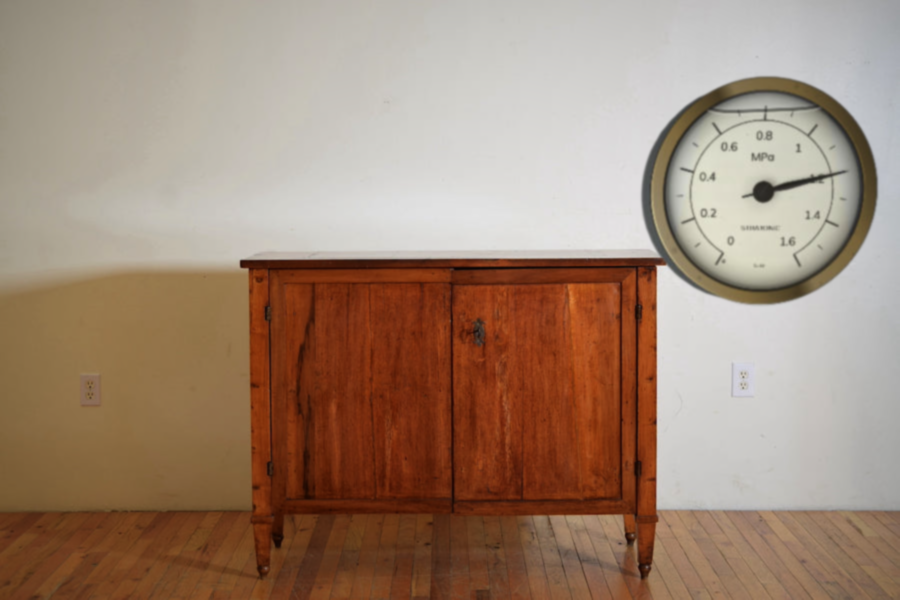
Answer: 1.2 MPa
